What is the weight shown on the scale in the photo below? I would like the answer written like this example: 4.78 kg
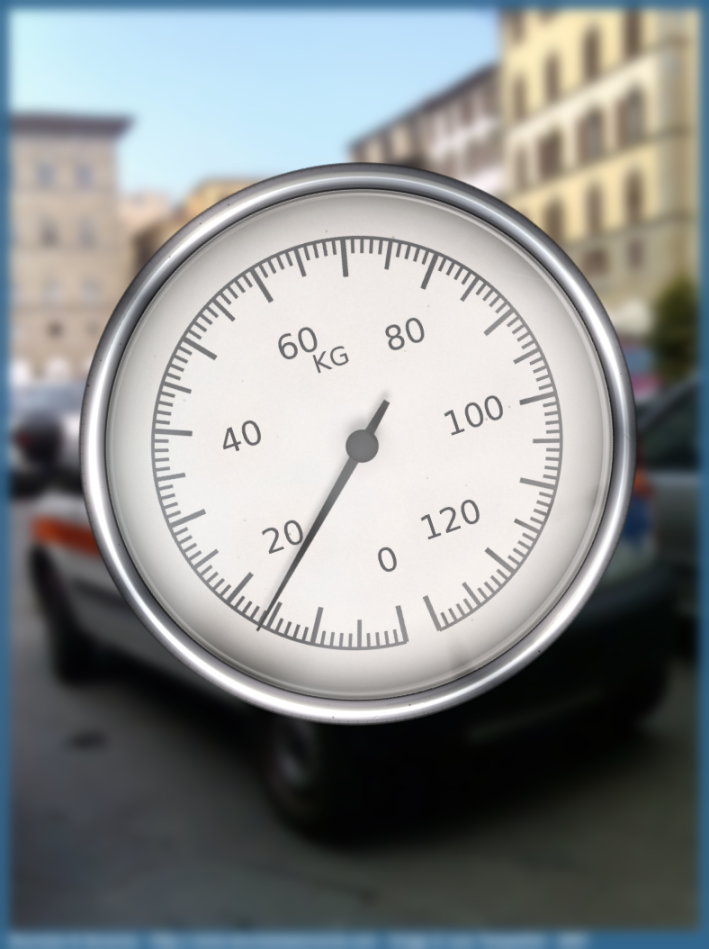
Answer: 16 kg
